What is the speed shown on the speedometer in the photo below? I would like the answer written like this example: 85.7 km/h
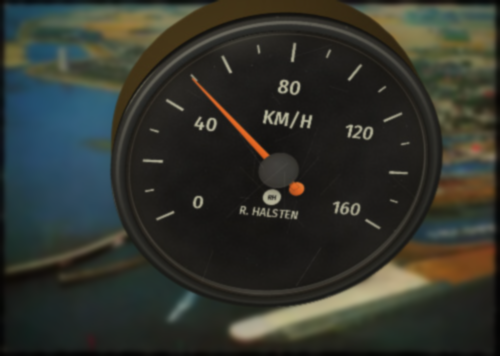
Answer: 50 km/h
